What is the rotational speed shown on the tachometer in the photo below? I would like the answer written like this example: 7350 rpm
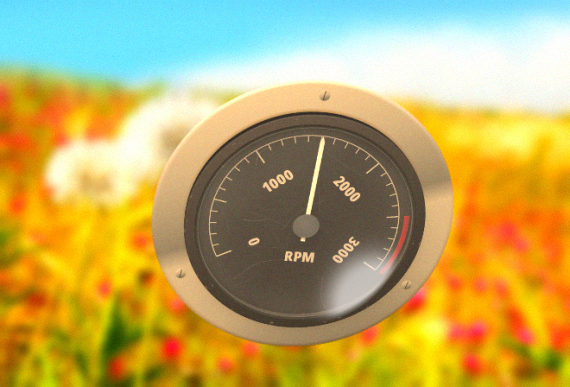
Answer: 1500 rpm
